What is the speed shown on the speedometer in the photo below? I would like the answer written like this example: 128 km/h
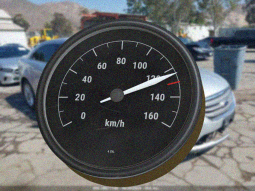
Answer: 125 km/h
